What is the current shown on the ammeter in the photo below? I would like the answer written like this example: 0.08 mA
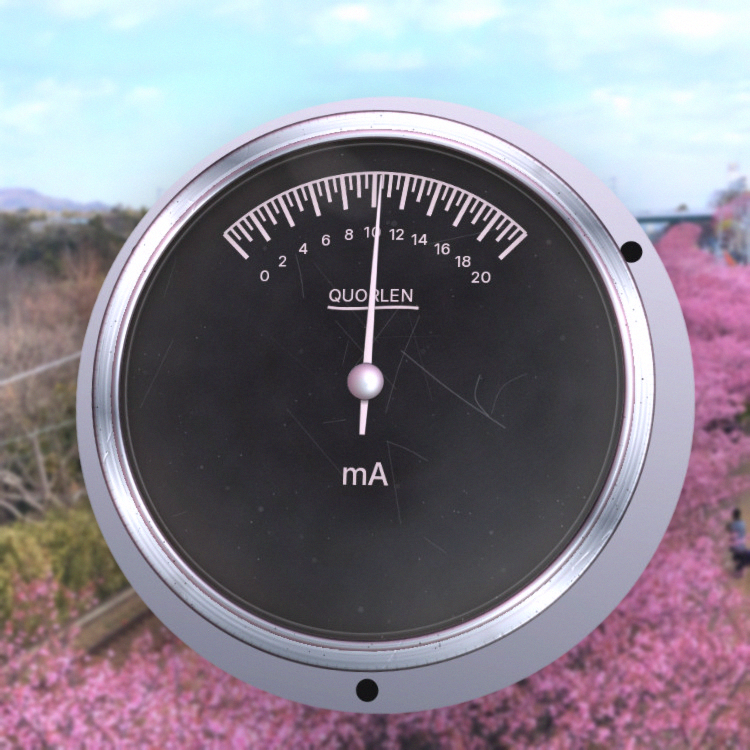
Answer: 10.5 mA
